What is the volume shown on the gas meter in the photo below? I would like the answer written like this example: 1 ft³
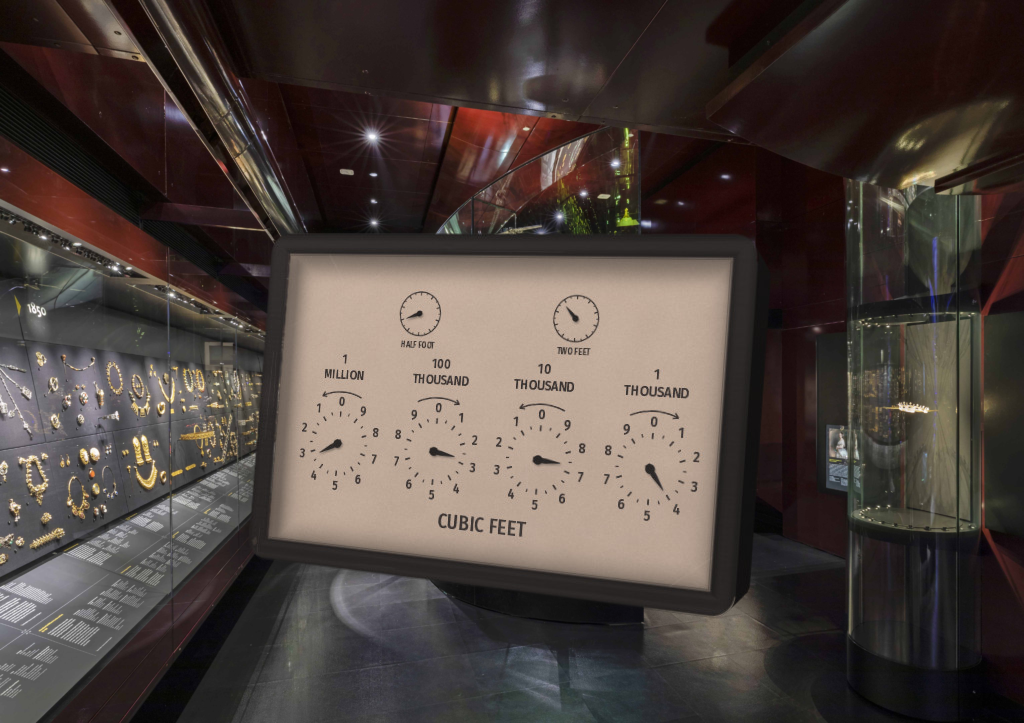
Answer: 327400 ft³
